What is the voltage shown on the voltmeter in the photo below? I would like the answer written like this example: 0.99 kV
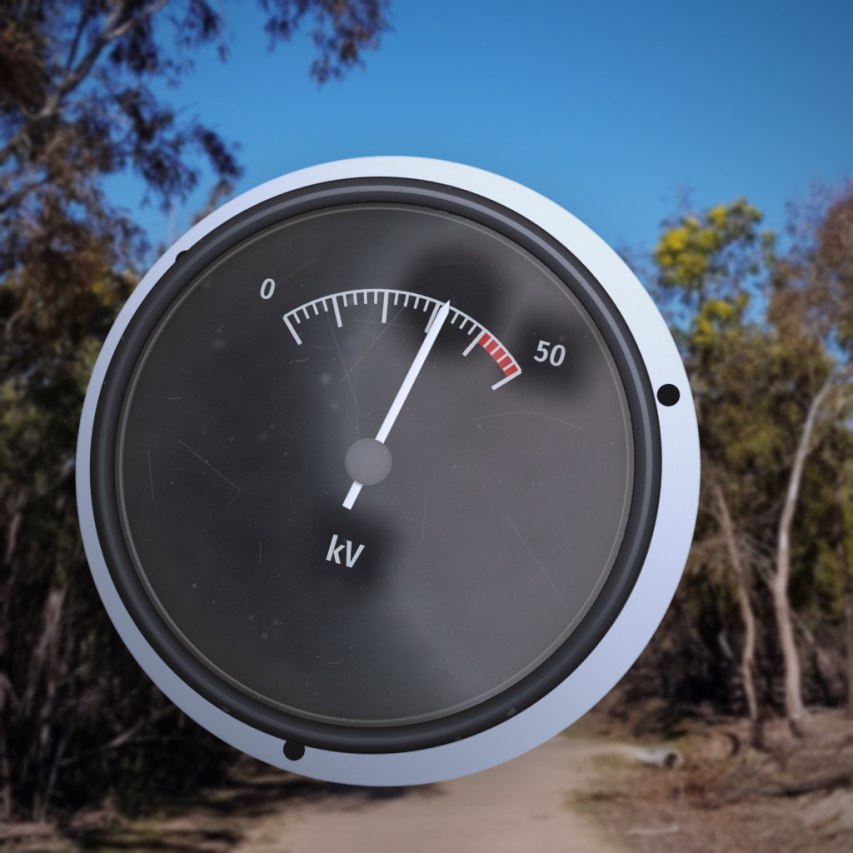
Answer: 32 kV
